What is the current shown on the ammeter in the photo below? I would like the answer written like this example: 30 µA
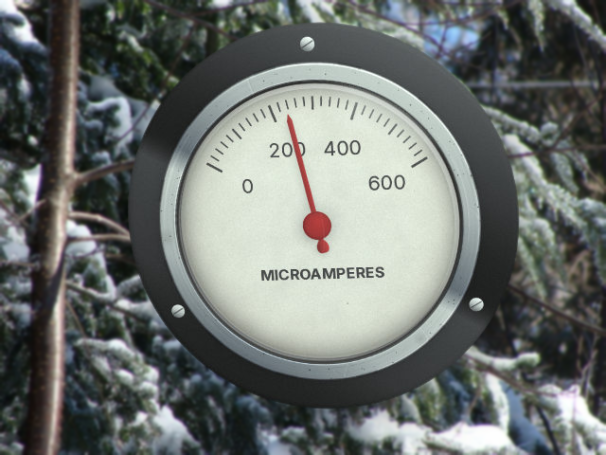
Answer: 240 µA
